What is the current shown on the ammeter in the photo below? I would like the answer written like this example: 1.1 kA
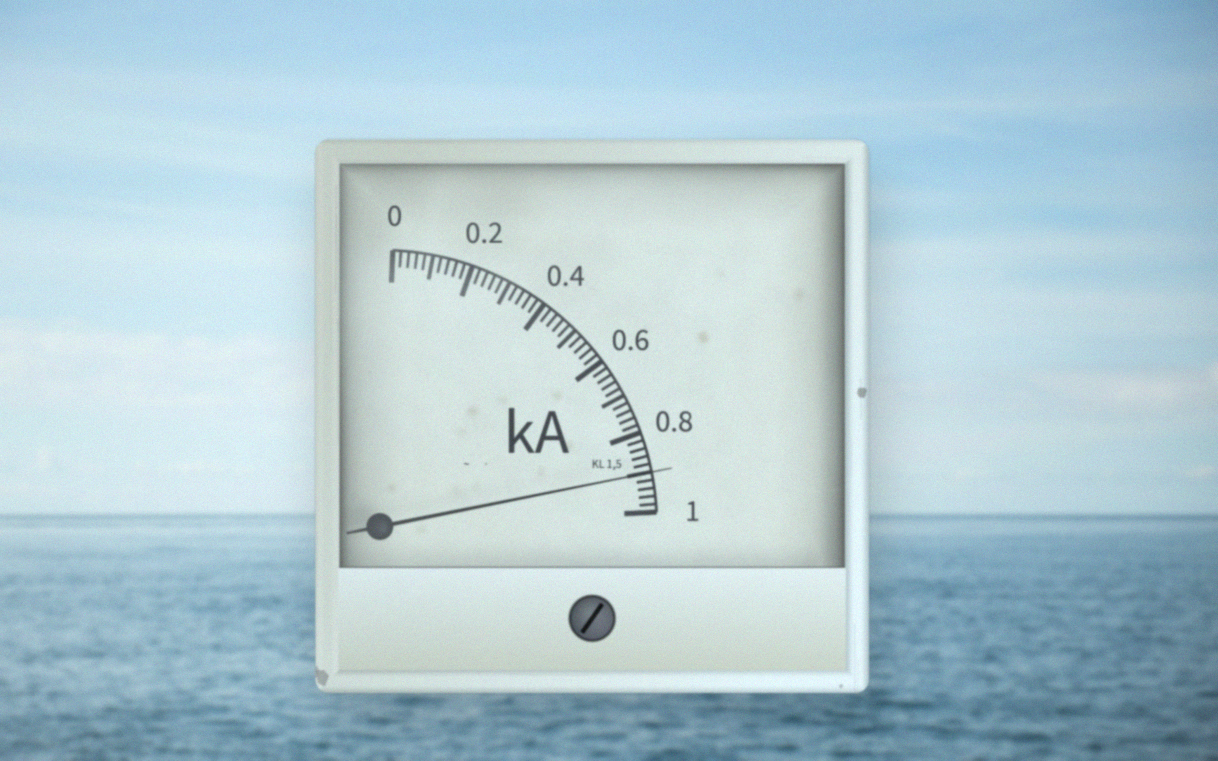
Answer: 0.9 kA
